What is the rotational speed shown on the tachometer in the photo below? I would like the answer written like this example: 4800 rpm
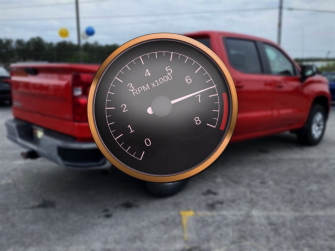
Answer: 6750 rpm
